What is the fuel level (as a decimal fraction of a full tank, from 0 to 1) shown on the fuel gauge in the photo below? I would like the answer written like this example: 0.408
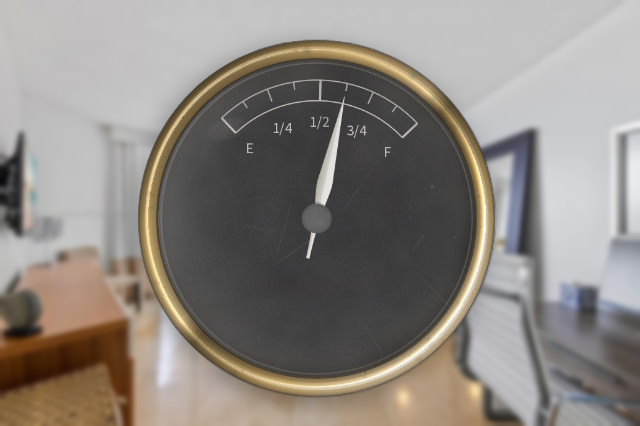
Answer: 0.625
